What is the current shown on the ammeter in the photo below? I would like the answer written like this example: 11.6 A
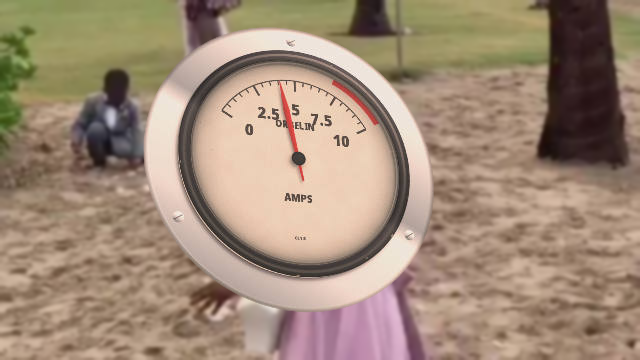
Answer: 4 A
